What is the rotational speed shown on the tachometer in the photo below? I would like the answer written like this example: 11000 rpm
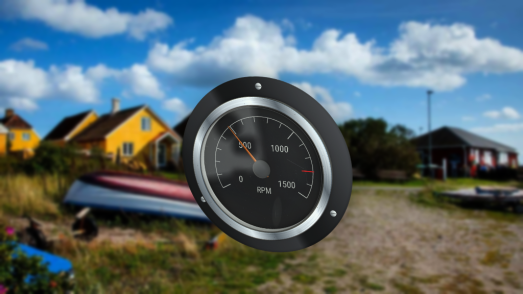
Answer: 500 rpm
